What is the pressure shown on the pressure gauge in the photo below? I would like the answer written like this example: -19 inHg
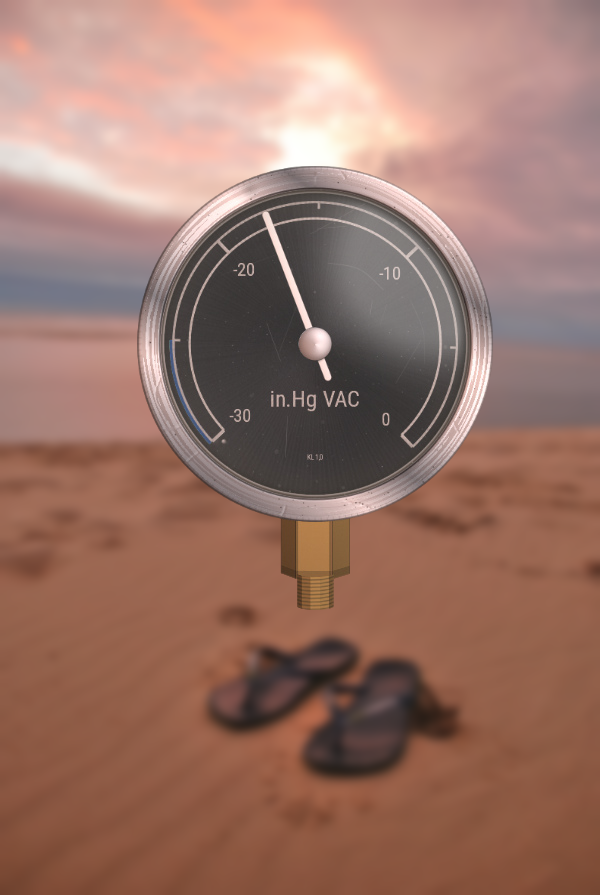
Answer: -17.5 inHg
